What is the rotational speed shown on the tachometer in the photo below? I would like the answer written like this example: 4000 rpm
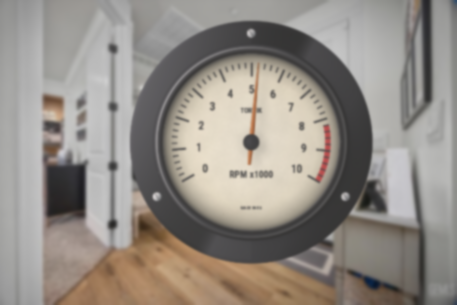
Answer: 5200 rpm
